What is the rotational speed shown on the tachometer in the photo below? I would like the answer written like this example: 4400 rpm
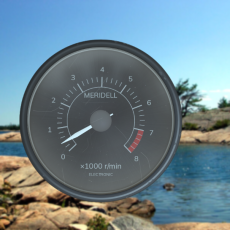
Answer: 400 rpm
